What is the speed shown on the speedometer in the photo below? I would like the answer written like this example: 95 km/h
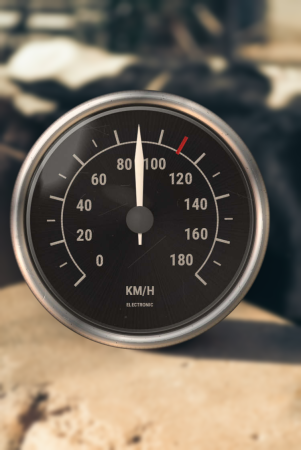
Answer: 90 km/h
